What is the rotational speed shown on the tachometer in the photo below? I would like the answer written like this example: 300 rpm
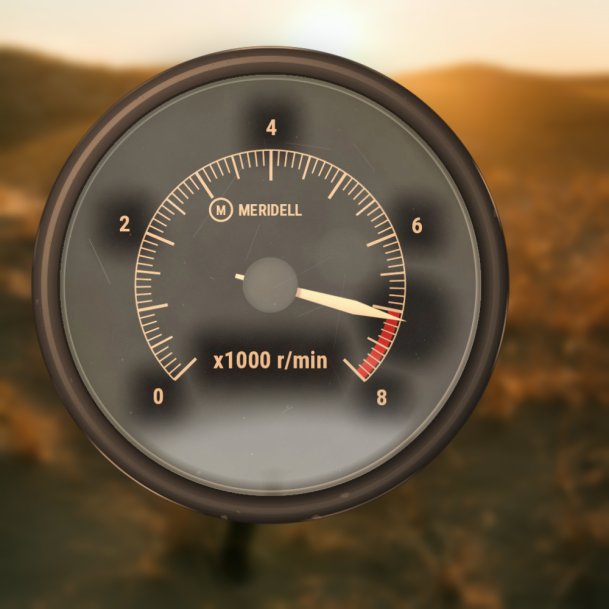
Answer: 7100 rpm
